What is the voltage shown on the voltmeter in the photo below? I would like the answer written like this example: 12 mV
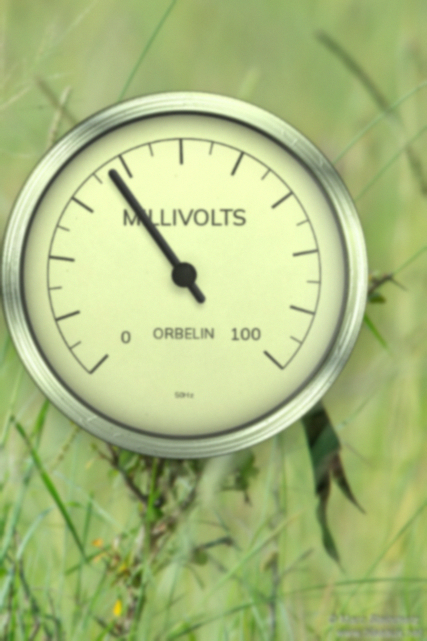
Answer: 37.5 mV
